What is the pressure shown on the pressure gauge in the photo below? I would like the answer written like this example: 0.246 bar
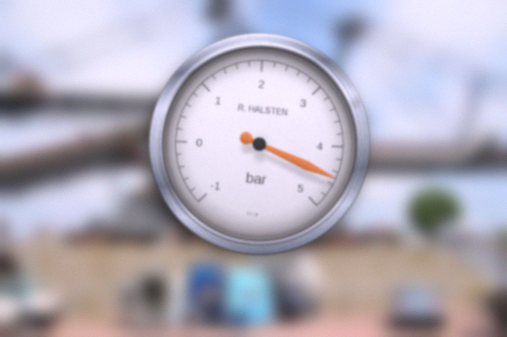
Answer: 4.5 bar
